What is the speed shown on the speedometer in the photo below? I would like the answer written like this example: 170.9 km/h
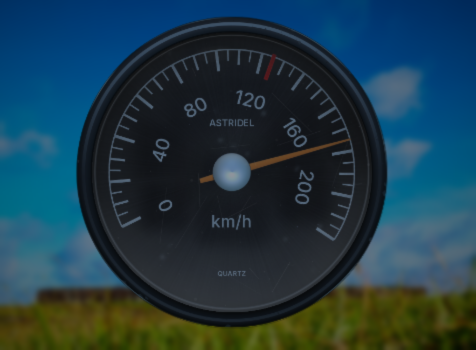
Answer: 175 km/h
